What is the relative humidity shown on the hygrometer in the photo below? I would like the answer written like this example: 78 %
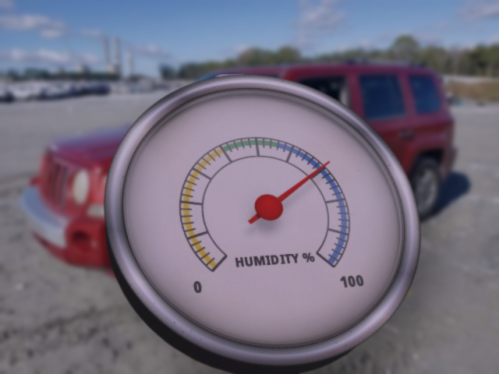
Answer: 70 %
